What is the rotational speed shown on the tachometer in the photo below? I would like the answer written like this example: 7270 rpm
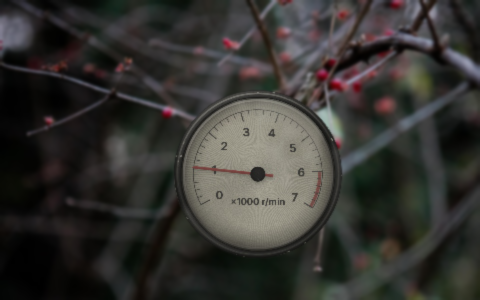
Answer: 1000 rpm
